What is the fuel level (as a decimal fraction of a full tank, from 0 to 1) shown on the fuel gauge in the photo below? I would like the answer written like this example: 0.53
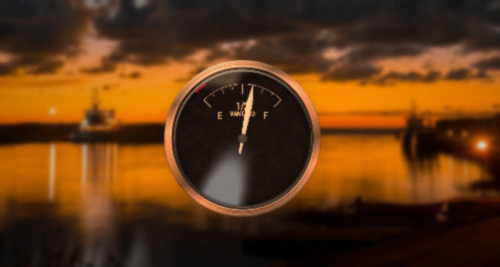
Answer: 0.625
